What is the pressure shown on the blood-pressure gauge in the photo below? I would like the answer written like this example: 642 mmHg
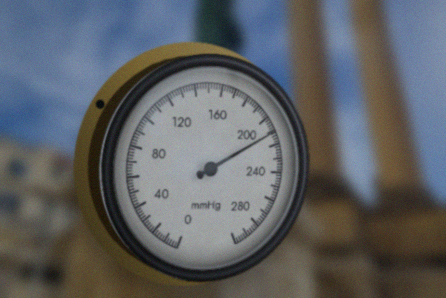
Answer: 210 mmHg
